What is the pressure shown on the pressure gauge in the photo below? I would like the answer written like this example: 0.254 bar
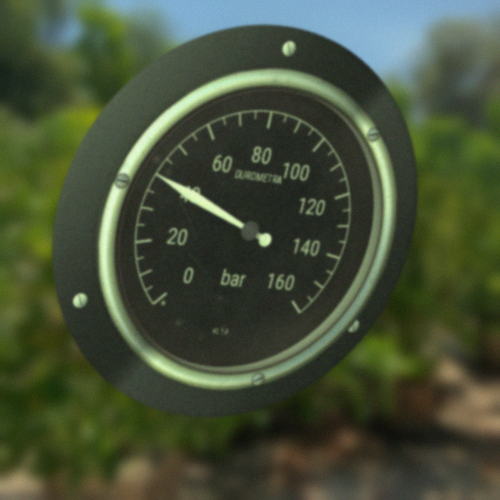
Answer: 40 bar
